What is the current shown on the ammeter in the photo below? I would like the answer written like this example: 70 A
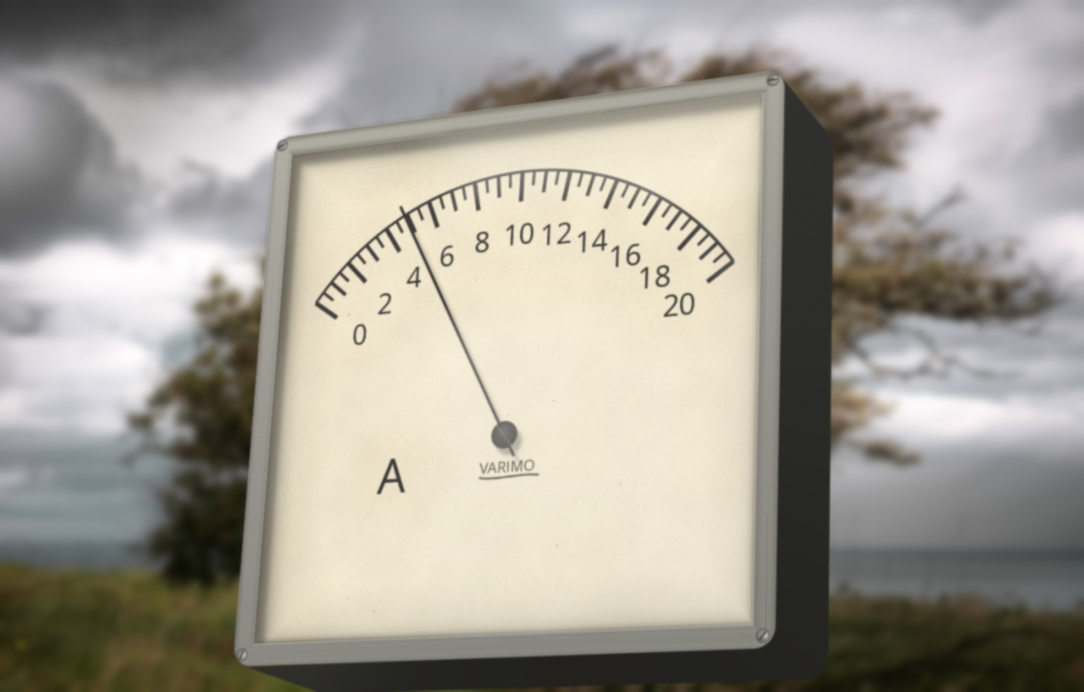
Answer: 5 A
